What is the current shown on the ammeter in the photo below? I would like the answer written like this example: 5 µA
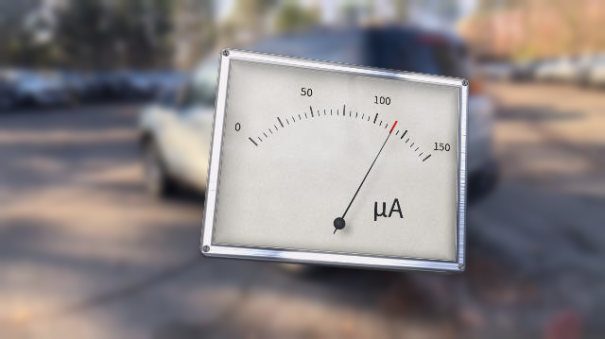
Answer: 115 µA
